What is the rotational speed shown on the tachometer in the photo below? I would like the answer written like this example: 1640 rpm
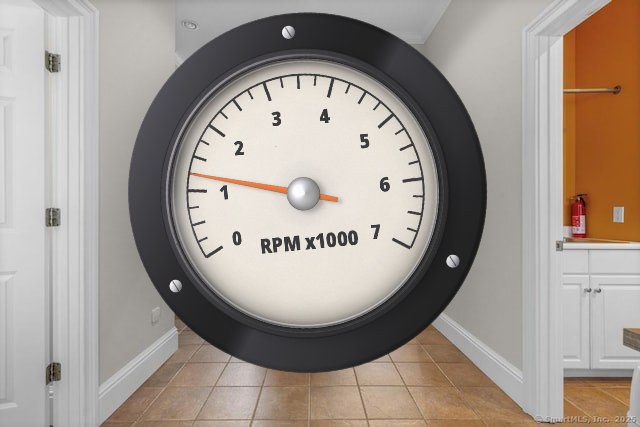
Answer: 1250 rpm
